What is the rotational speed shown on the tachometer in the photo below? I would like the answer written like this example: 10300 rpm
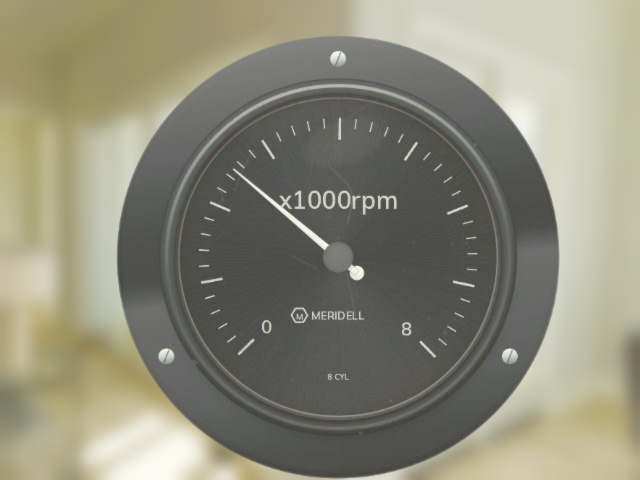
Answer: 2500 rpm
